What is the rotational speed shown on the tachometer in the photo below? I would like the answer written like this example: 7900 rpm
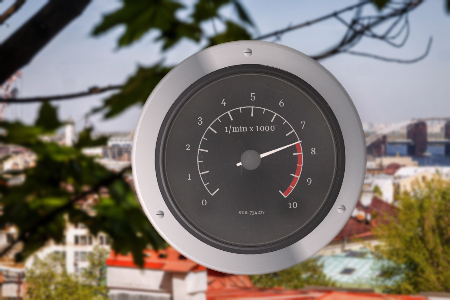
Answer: 7500 rpm
